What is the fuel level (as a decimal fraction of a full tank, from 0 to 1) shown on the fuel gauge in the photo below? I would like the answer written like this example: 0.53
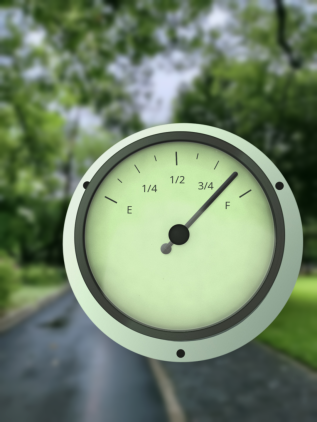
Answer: 0.875
